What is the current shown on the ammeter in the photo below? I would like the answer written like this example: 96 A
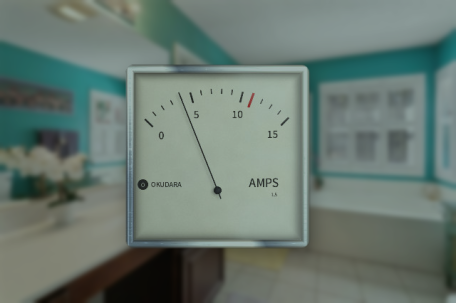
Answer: 4 A
